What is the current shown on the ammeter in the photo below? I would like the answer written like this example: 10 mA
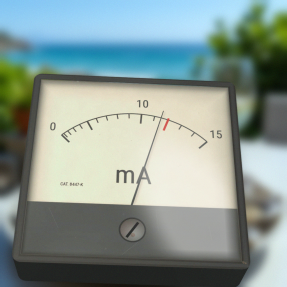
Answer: 11.5 mA
